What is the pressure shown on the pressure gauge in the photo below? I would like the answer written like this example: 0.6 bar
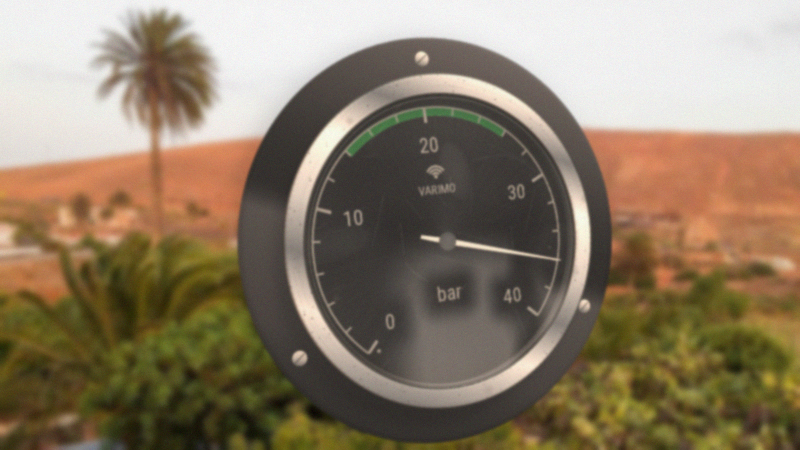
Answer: 36 bar
